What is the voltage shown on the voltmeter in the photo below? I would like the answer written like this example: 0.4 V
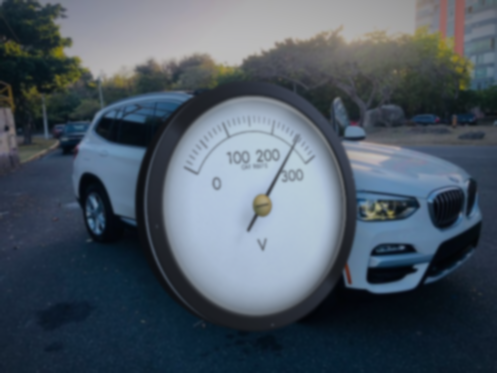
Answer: 250 V
